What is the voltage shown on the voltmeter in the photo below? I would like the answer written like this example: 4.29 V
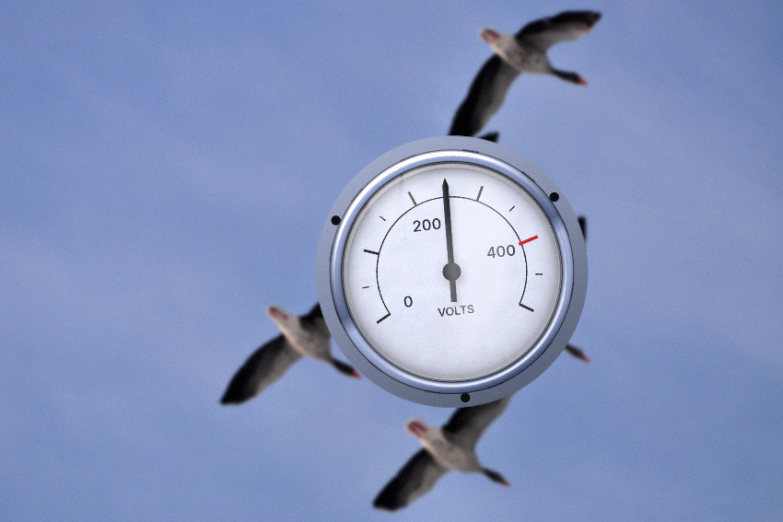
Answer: 250 V
